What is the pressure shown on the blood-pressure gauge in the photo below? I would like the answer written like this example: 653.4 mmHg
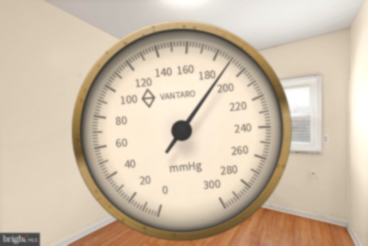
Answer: 190 mmHg
